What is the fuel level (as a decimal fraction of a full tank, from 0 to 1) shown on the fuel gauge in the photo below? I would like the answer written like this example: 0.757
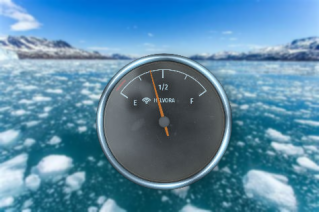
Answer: 0.375
